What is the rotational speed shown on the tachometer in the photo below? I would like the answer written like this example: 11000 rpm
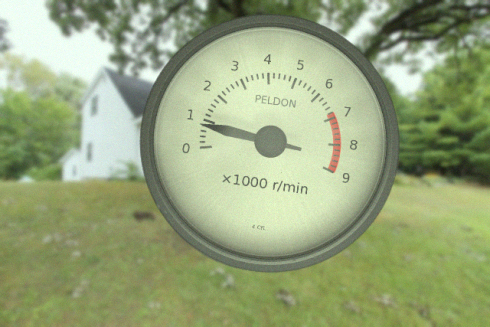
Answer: 800 rpm
